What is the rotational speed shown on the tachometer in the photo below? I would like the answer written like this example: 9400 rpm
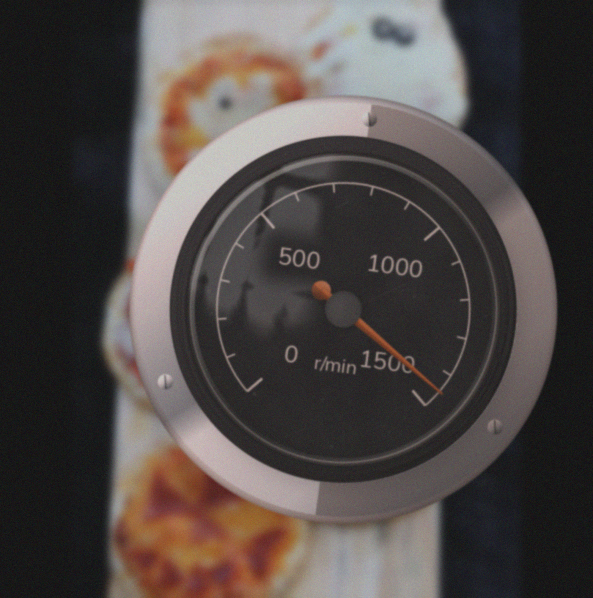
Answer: 1450 rpm
